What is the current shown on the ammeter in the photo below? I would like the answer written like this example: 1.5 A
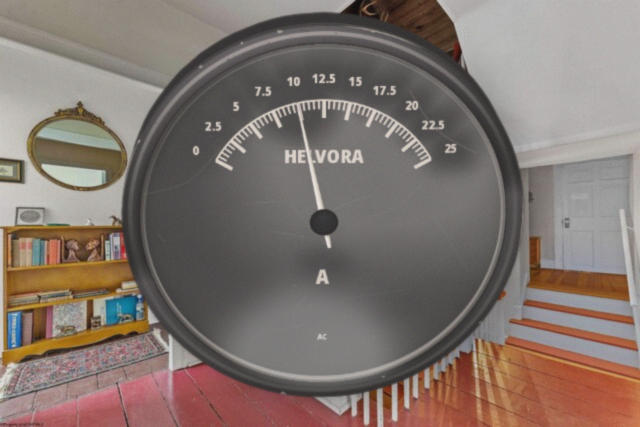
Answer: 10 A
